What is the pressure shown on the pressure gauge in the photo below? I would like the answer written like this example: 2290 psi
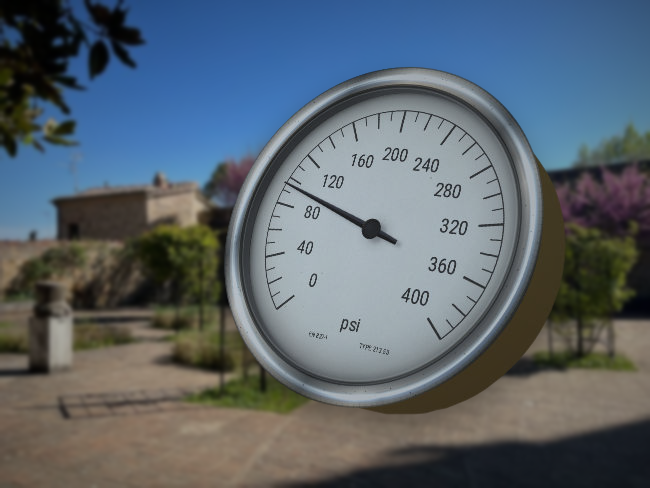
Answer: 95 psi
